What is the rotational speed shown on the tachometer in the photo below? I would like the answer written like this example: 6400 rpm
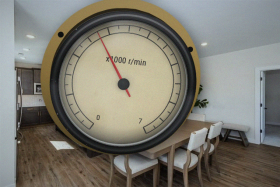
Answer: 2750 rpm
